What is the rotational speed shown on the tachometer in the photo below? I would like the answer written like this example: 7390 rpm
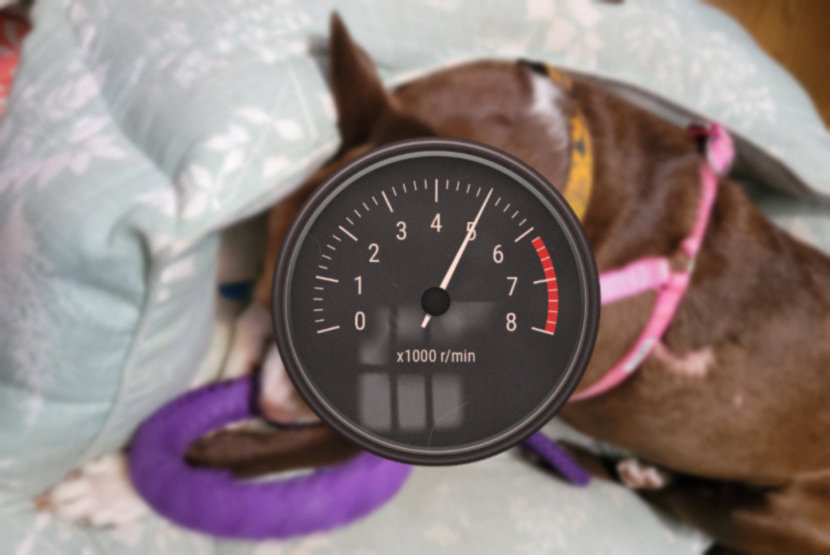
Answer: 5000 rpm
